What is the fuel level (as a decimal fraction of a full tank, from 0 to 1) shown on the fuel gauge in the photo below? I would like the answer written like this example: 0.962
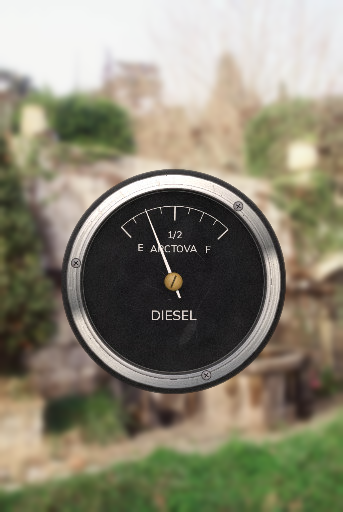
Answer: 0.25
